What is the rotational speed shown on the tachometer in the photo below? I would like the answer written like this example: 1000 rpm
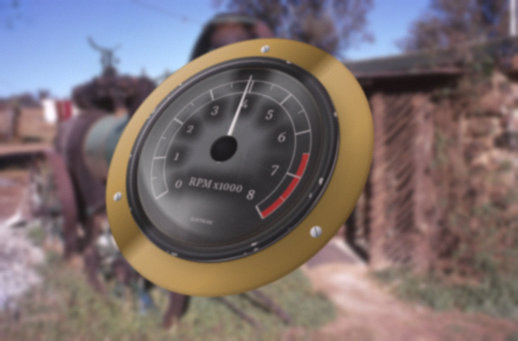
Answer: 4000 rpm
